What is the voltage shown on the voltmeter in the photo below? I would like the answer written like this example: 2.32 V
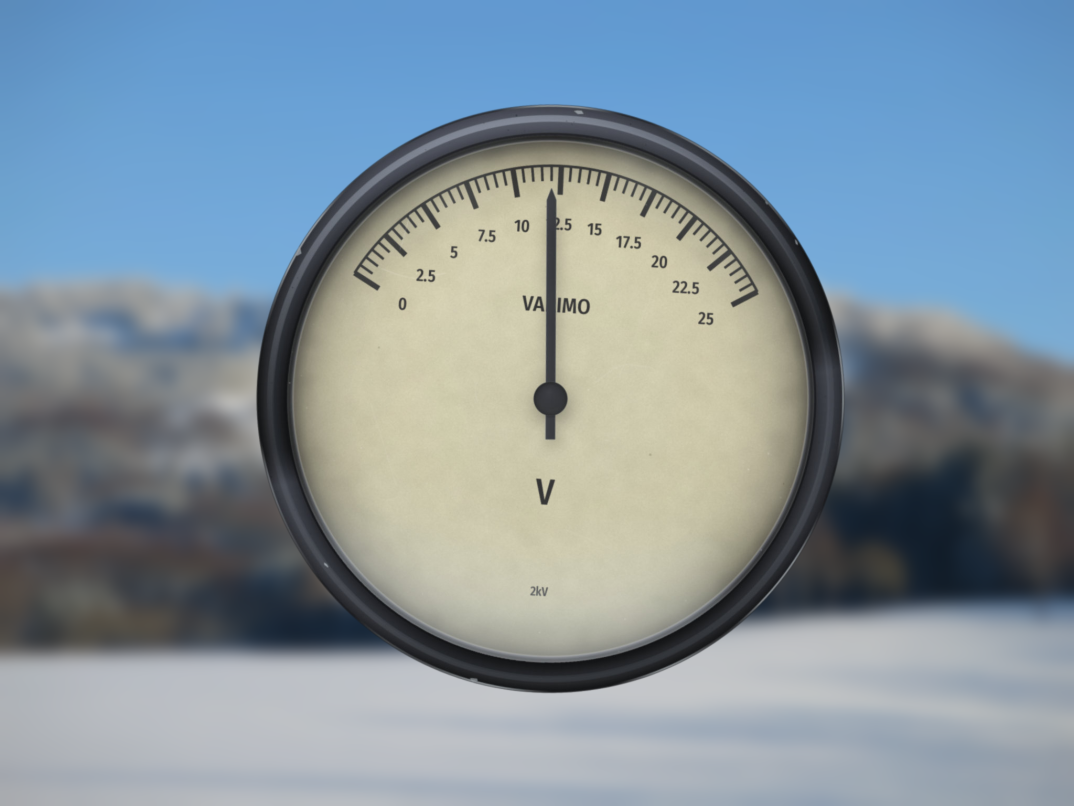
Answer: 12 V
